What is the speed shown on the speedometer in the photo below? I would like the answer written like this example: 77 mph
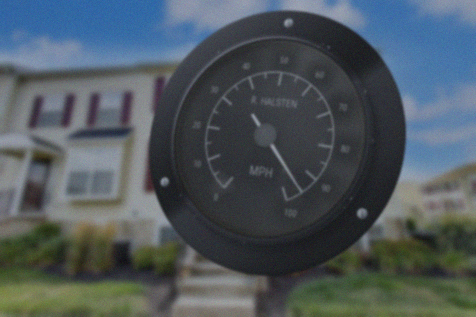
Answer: 95 mph
